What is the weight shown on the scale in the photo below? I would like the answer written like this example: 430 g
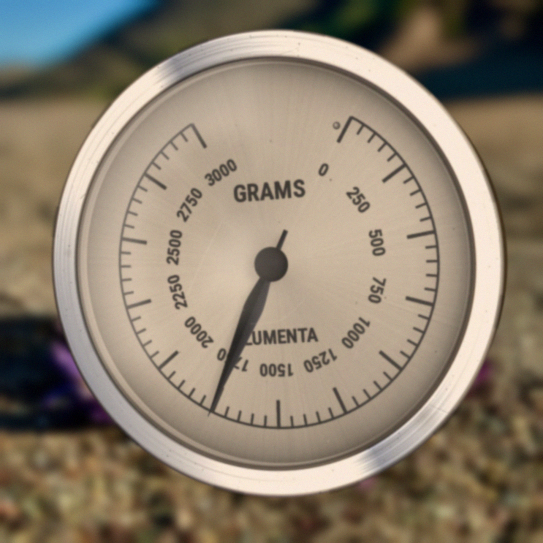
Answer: 1750 g
